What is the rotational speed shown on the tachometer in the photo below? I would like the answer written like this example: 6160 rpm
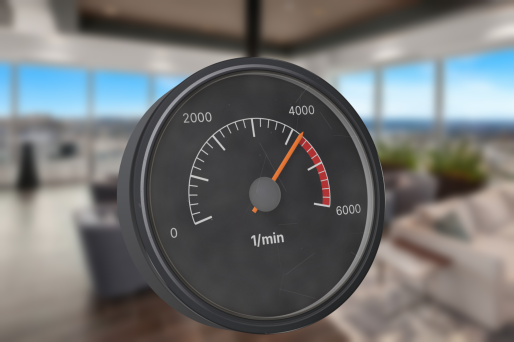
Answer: 4200 rpm
